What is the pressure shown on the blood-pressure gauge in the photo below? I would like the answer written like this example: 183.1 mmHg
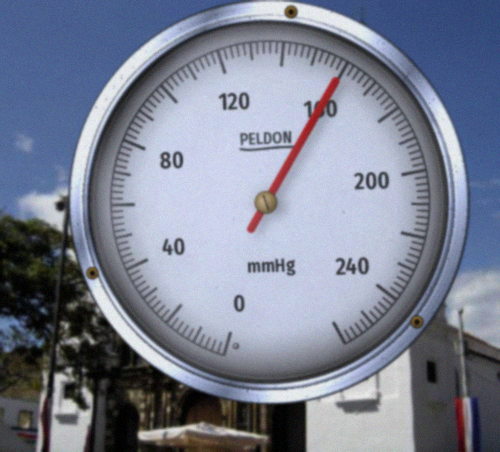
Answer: 160 mmHg
